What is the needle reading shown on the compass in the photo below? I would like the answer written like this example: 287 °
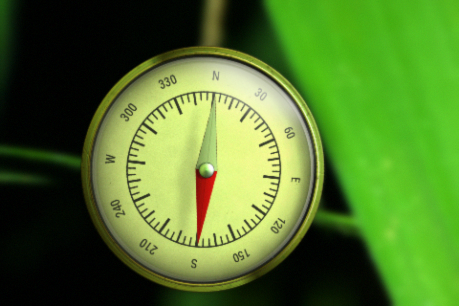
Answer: 180 °
